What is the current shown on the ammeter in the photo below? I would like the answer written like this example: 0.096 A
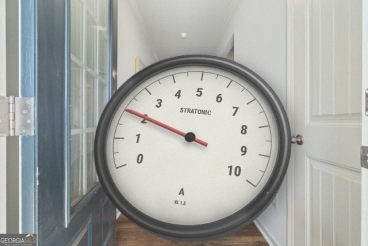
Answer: 2 A
